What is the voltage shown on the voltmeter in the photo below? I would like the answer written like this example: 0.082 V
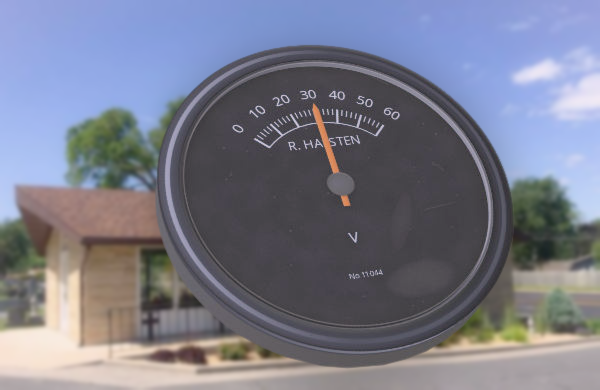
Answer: 30 V
